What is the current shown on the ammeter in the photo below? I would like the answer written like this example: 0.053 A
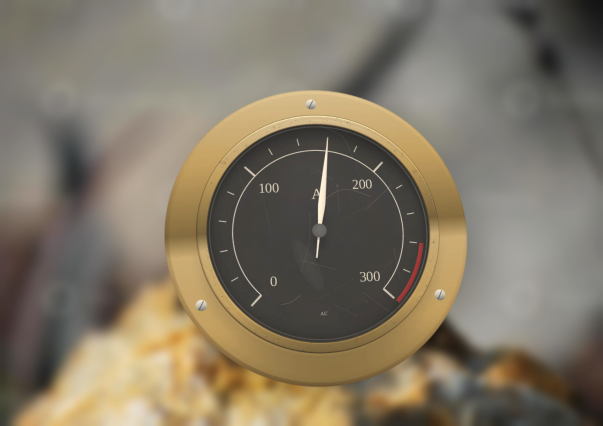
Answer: 160 A
